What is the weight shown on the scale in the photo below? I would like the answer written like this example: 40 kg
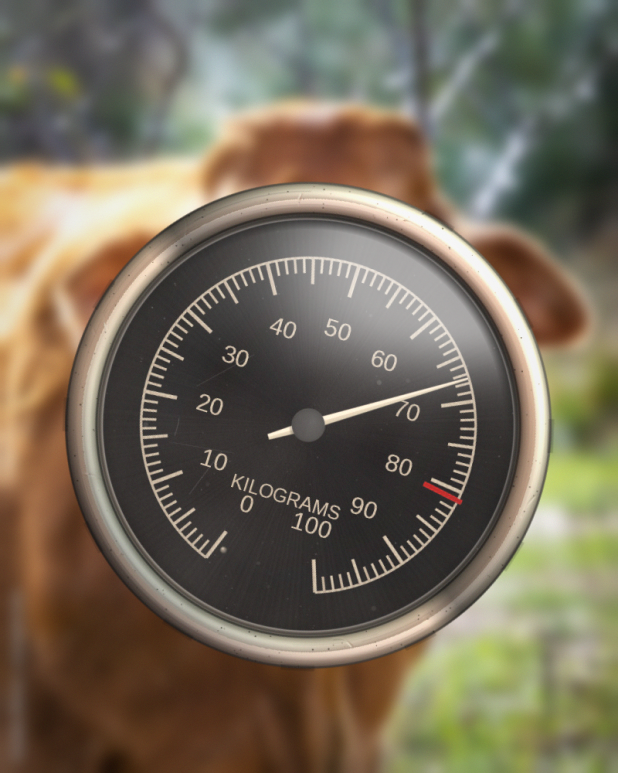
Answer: 67.5 kg
